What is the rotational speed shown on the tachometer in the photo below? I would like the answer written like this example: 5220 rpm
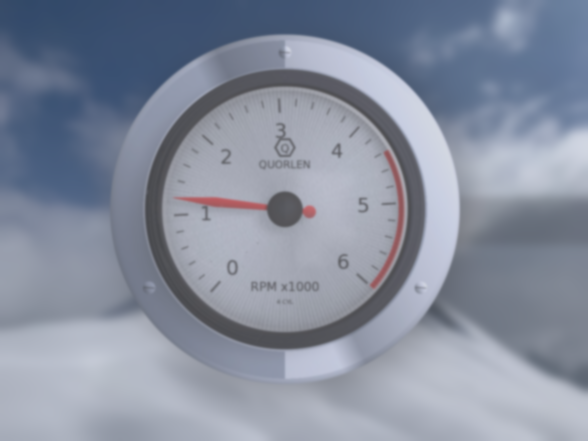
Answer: 1200 rpm
